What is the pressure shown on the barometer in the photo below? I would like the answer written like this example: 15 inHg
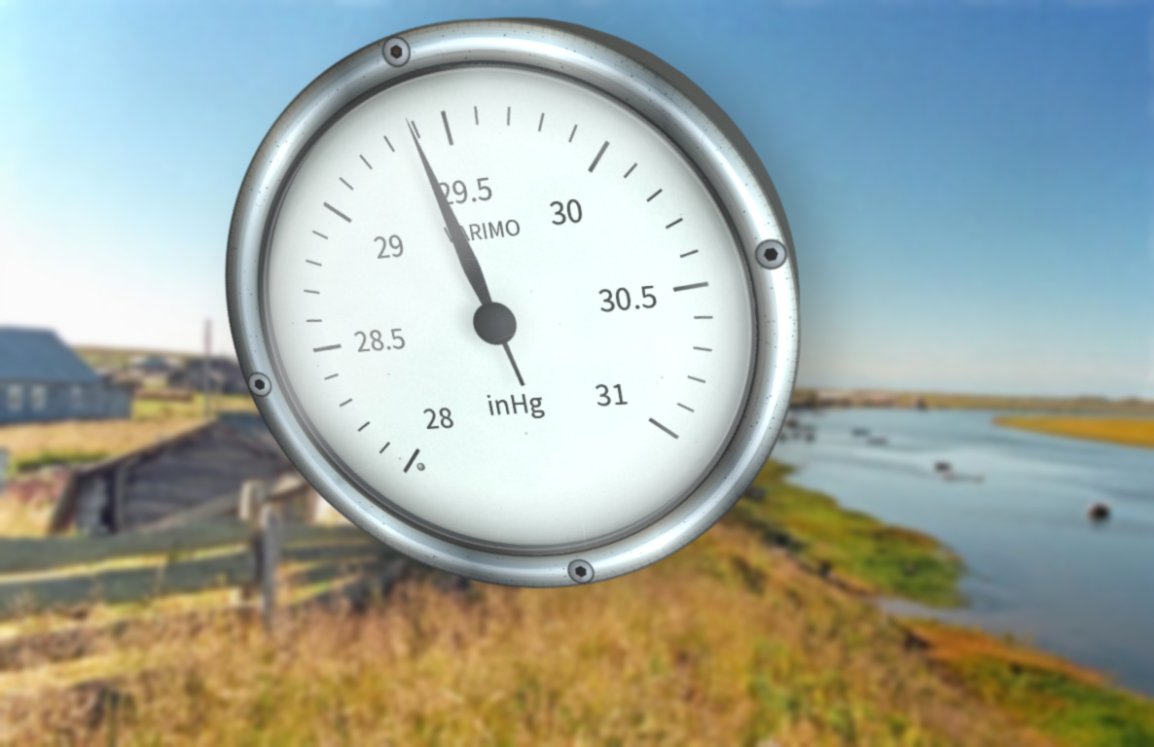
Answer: 29.4 inHg
